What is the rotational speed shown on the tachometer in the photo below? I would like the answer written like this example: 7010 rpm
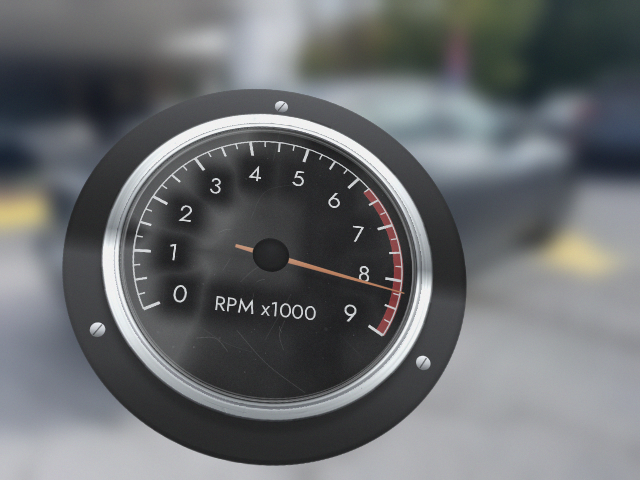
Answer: 8250 rpm
